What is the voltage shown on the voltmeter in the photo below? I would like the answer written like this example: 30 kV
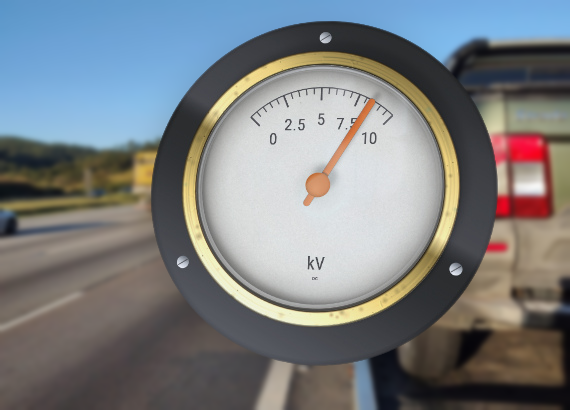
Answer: 8.5 kV
